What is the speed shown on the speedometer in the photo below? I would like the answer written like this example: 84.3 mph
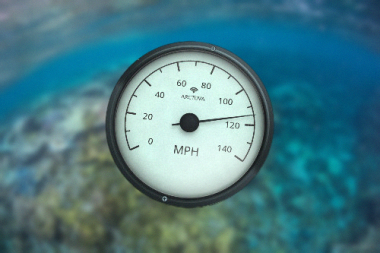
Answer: 115 mph
